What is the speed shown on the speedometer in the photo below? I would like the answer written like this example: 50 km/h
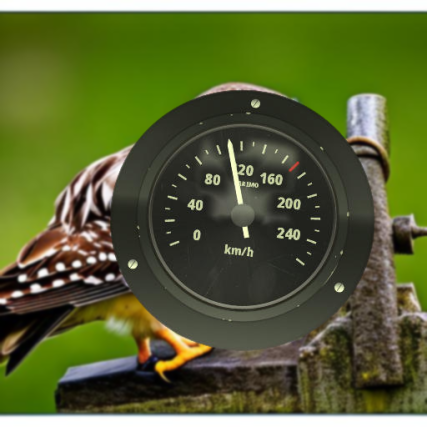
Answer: 110 km/h
